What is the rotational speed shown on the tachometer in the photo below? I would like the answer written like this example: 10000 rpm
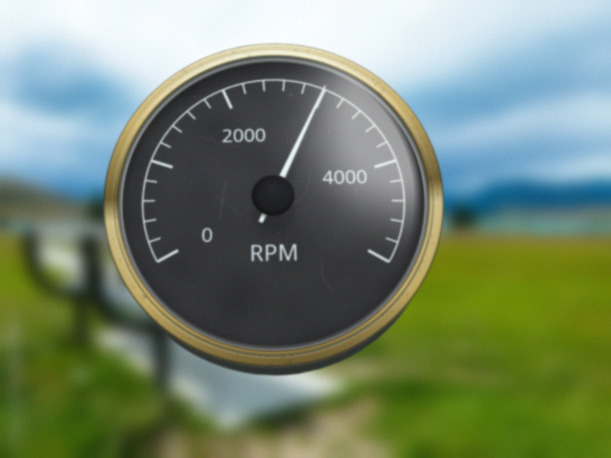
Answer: 3000 rpm
